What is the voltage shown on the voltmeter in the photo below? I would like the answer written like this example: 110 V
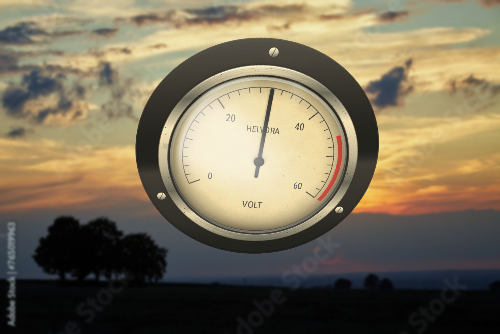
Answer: 30 V
